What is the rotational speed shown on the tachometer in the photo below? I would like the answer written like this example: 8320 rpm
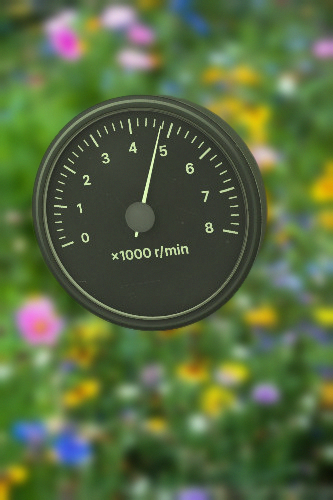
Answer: 4800 rpm
